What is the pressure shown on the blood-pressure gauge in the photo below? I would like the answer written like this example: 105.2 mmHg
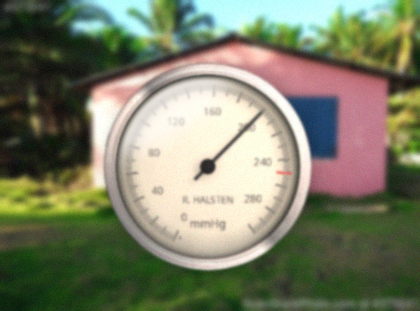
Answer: 200 mmHg
